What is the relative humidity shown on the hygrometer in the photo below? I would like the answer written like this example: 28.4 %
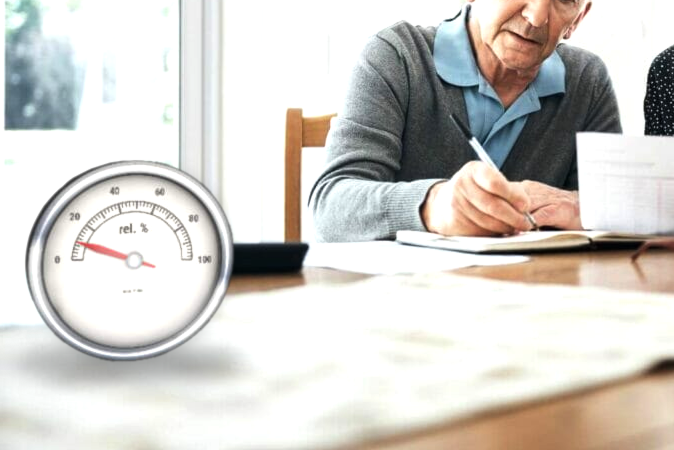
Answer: 10 %
